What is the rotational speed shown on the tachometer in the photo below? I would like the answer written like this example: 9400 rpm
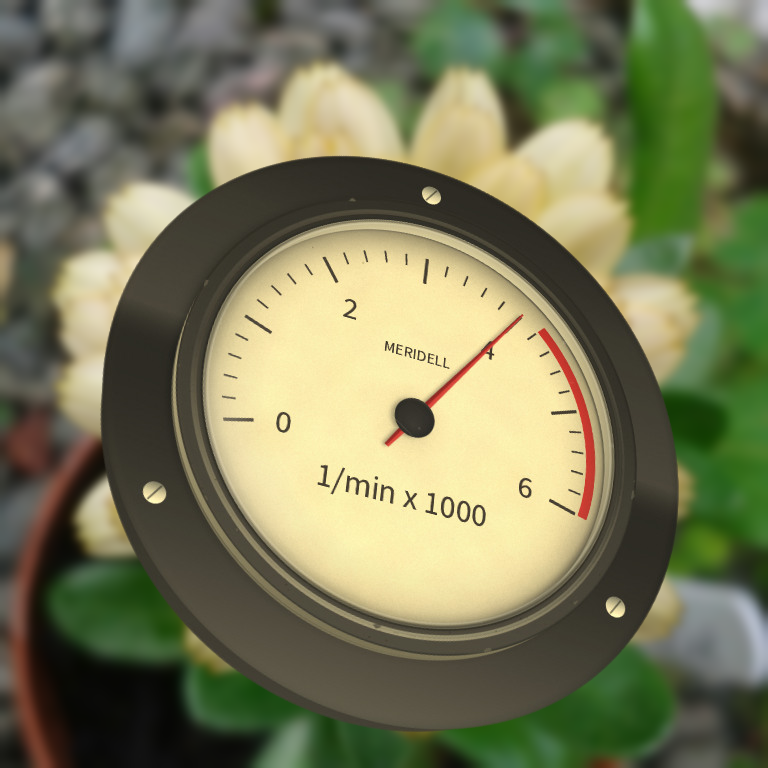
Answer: 4000 rpm
